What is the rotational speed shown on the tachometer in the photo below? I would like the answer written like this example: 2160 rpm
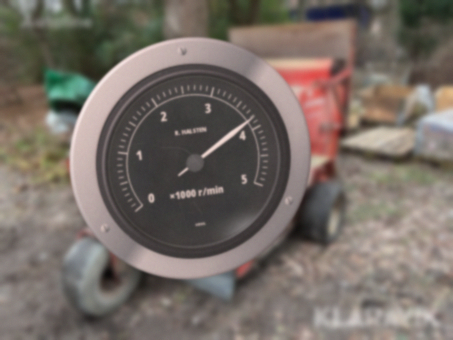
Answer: 3800 rpm
